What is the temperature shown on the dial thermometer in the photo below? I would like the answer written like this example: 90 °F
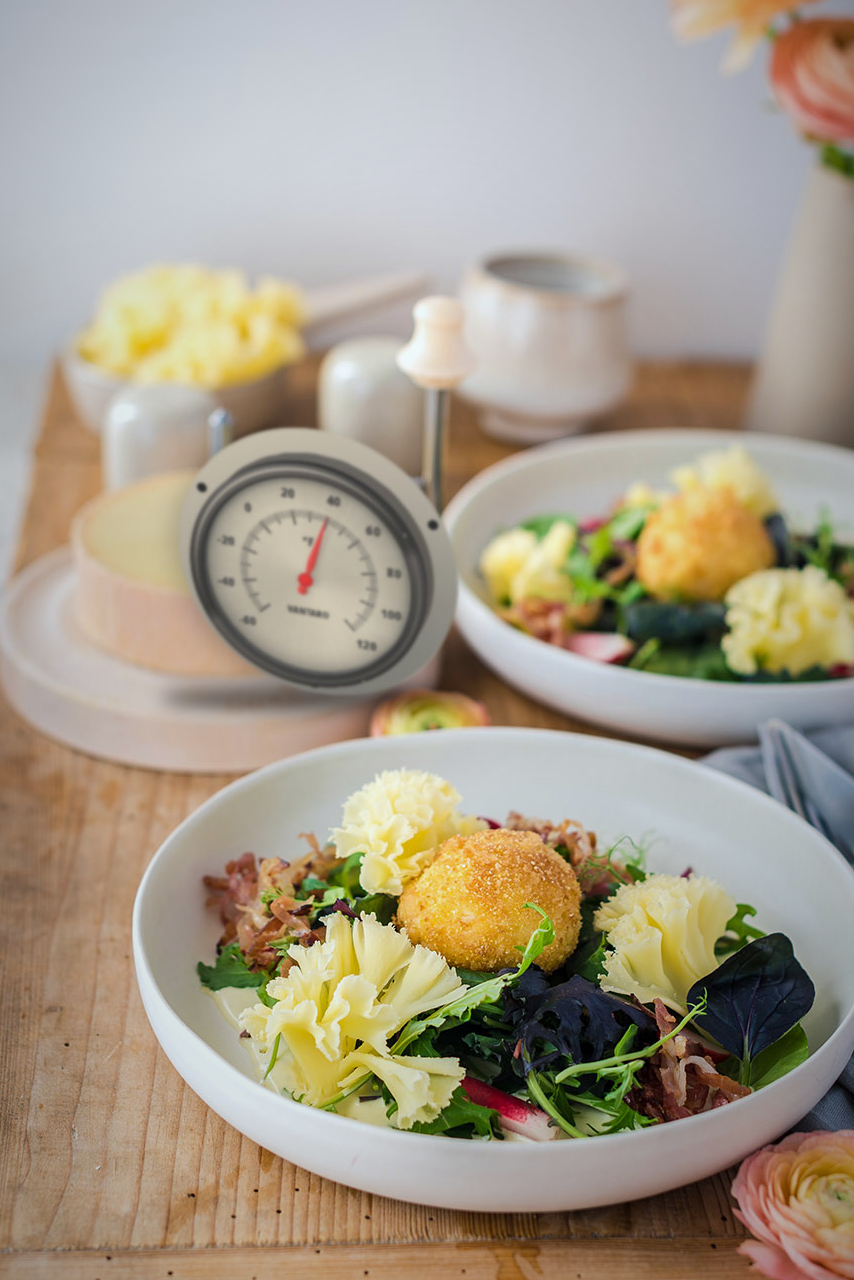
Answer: 40 °F
